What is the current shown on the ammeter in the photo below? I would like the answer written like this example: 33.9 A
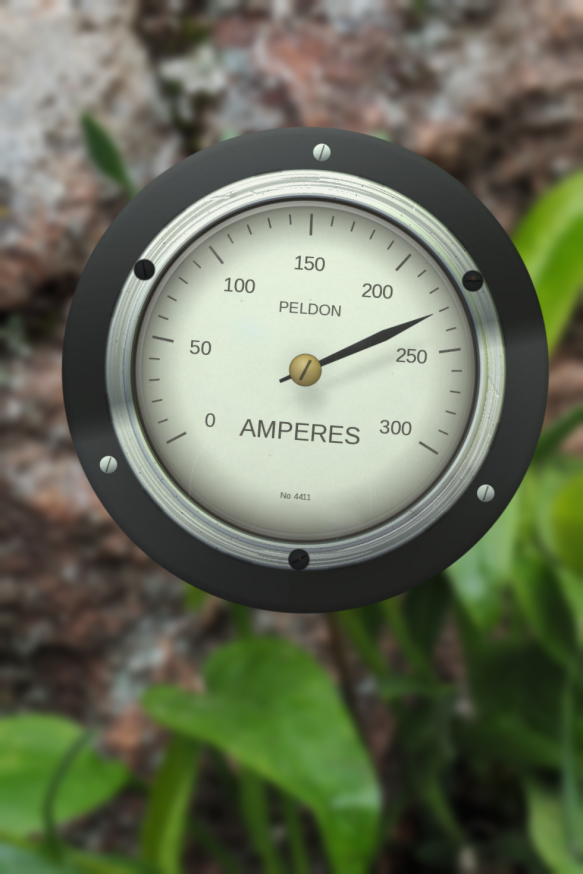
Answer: 230 A
